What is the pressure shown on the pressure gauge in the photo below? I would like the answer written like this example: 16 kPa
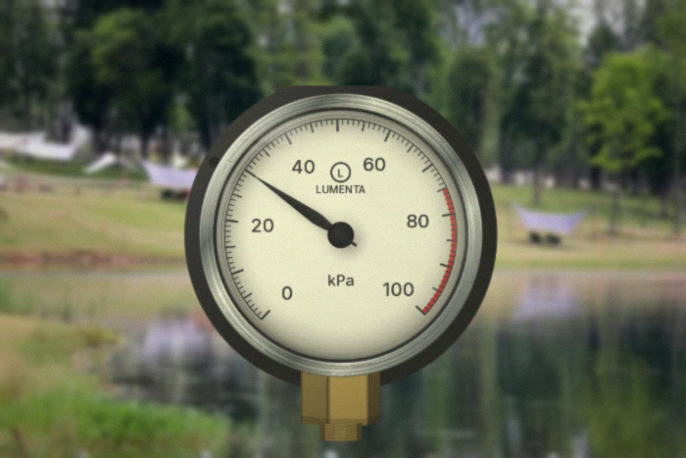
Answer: 30 kPa
